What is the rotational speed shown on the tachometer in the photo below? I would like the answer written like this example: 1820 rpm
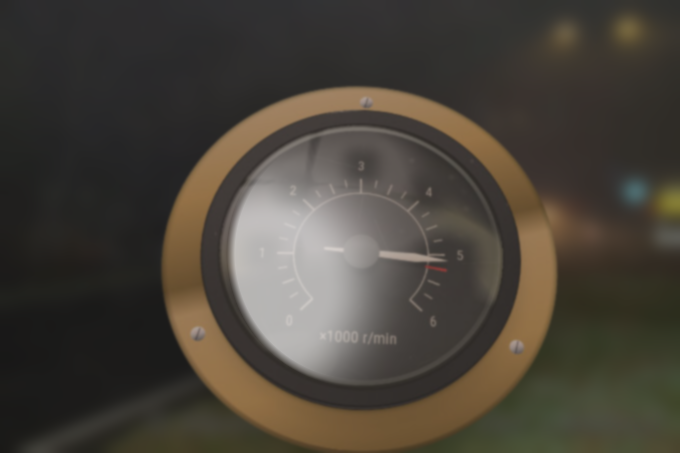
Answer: 5125 rpm
